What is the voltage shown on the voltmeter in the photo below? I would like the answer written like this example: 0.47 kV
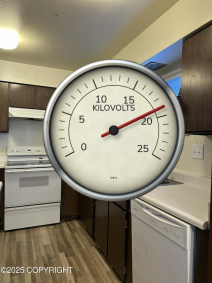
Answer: 19 kV
